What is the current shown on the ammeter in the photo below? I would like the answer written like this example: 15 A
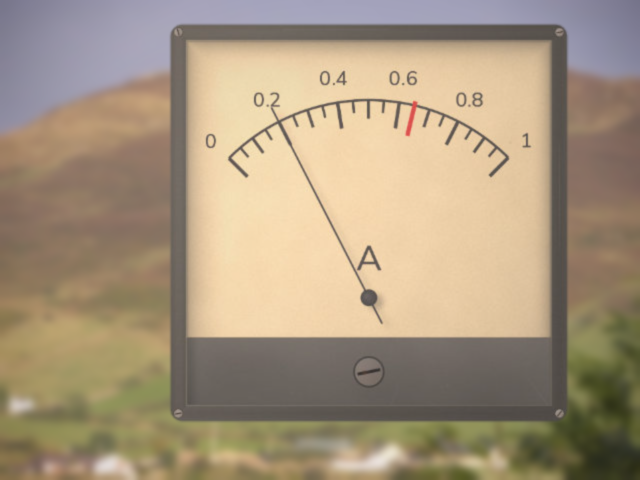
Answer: 0.2 A
